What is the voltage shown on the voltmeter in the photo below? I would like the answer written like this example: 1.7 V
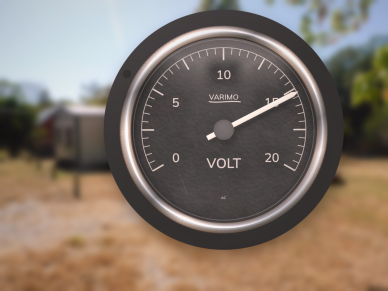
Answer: 15.25 V
